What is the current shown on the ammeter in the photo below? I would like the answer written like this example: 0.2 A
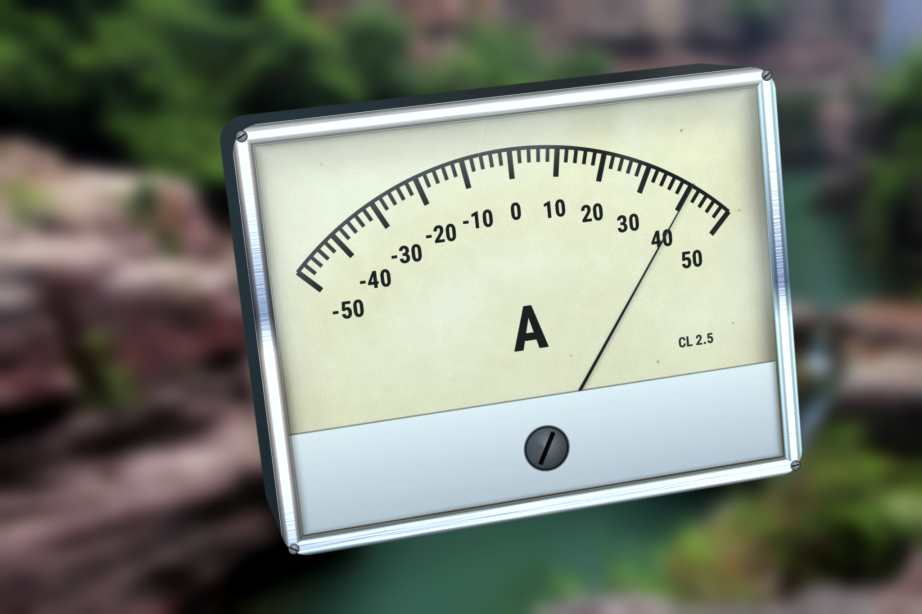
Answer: 40 A
